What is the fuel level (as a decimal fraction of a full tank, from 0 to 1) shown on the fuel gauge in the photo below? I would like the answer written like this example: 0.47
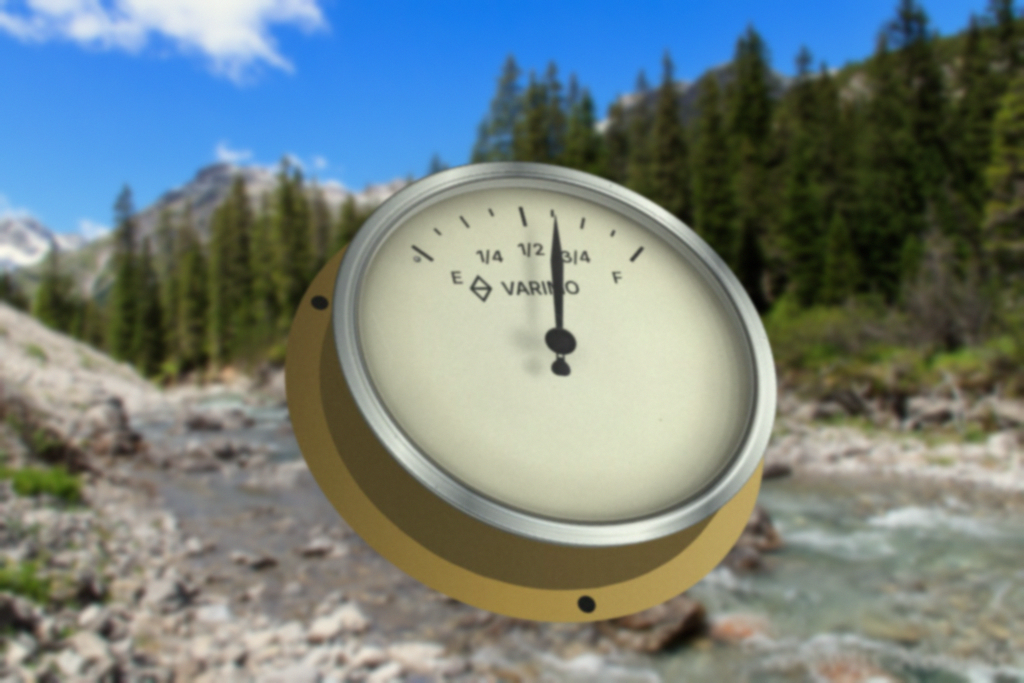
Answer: 0.625
